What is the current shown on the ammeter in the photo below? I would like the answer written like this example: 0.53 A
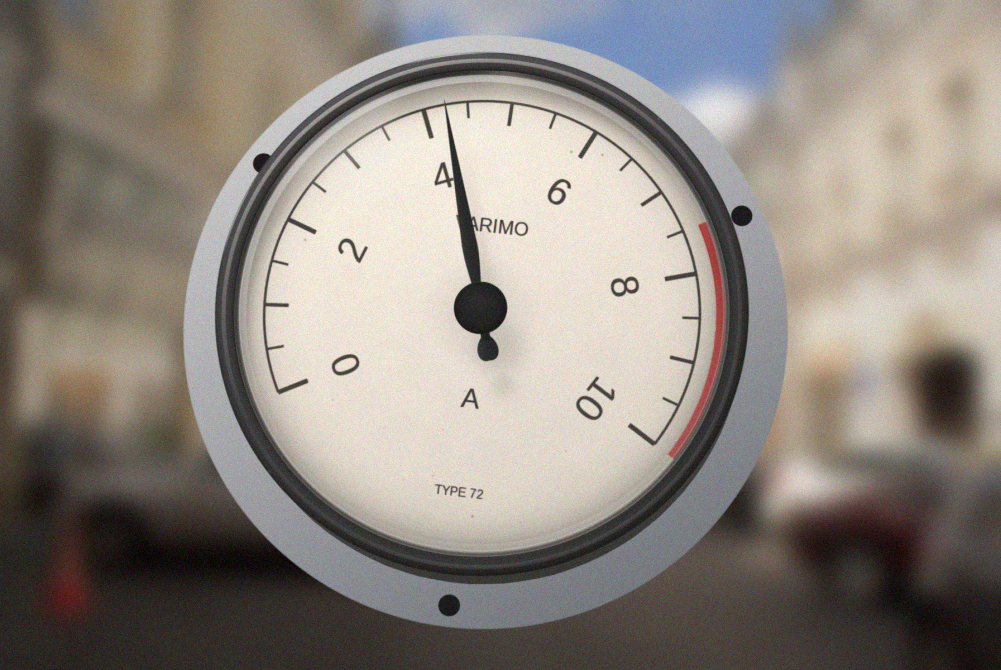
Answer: 4.25 A
